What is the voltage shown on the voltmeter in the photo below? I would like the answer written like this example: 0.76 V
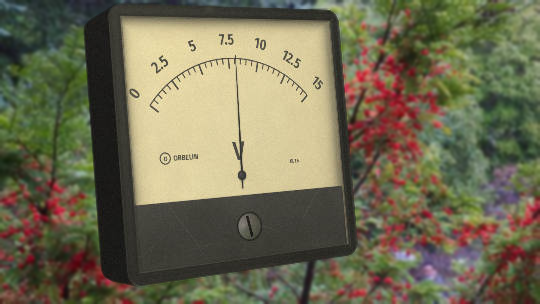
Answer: 8 V
